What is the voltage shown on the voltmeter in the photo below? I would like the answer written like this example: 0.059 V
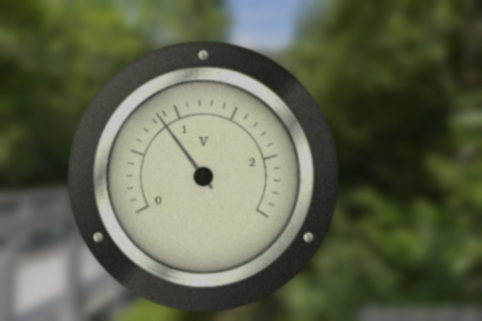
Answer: 0.85 V
